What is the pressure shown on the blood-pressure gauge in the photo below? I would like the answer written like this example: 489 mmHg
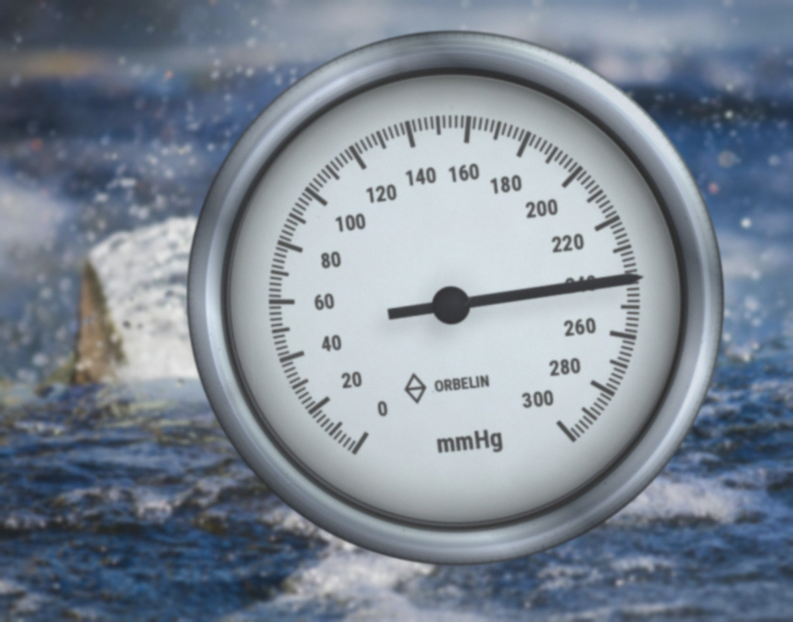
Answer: 240 mmHg
